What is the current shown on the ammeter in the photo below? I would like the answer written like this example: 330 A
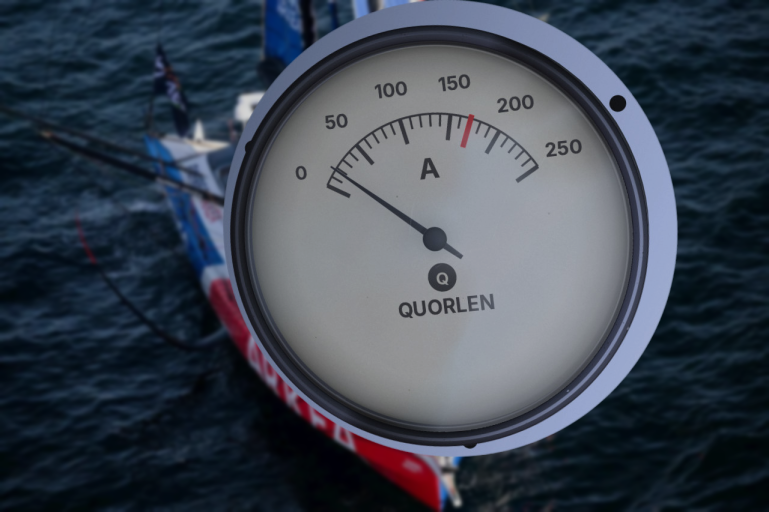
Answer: 20 A
